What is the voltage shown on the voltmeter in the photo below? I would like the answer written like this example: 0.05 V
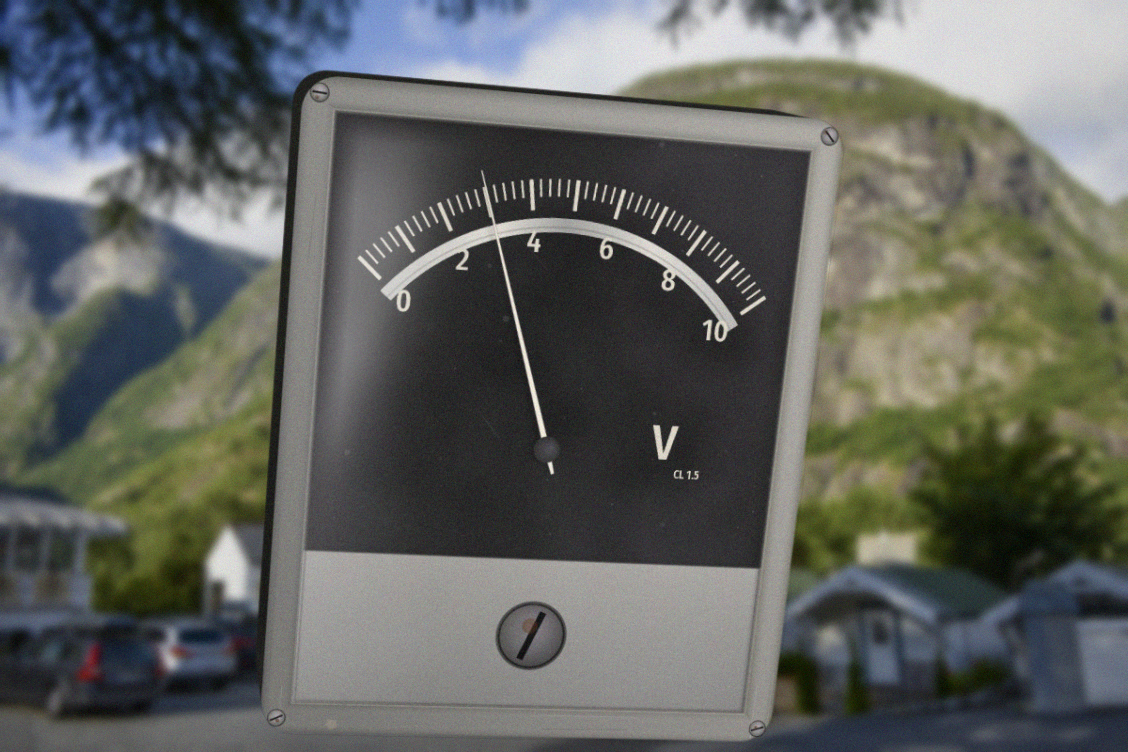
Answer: 3 V
